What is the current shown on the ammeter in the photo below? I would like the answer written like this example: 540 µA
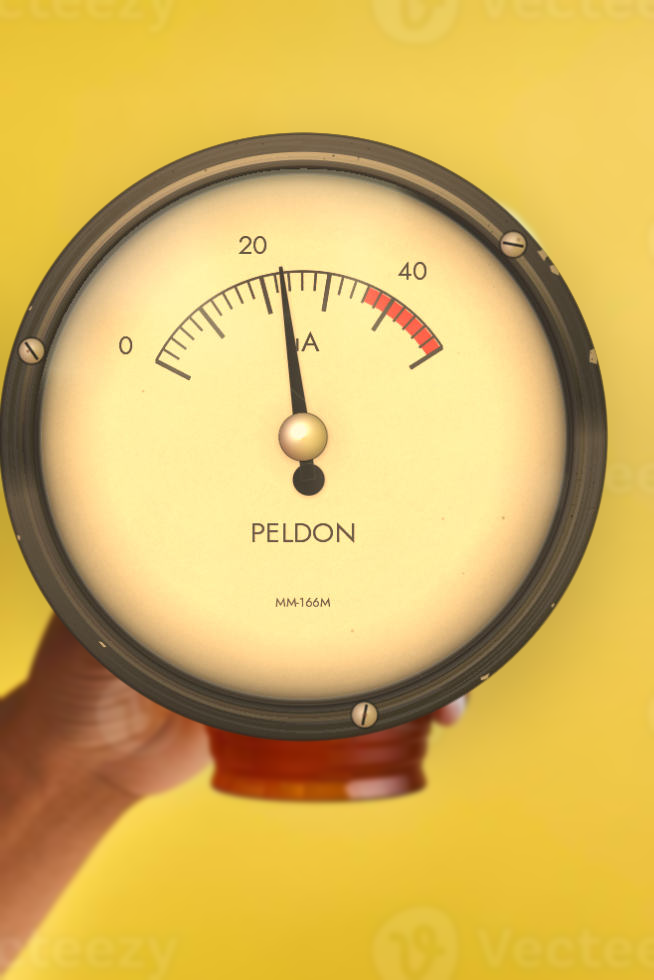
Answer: 23 µA
